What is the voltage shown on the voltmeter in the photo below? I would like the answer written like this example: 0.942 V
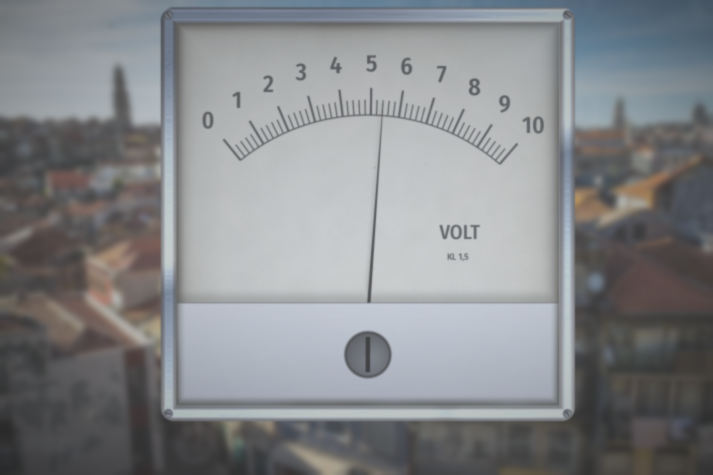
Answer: 5.4 V
